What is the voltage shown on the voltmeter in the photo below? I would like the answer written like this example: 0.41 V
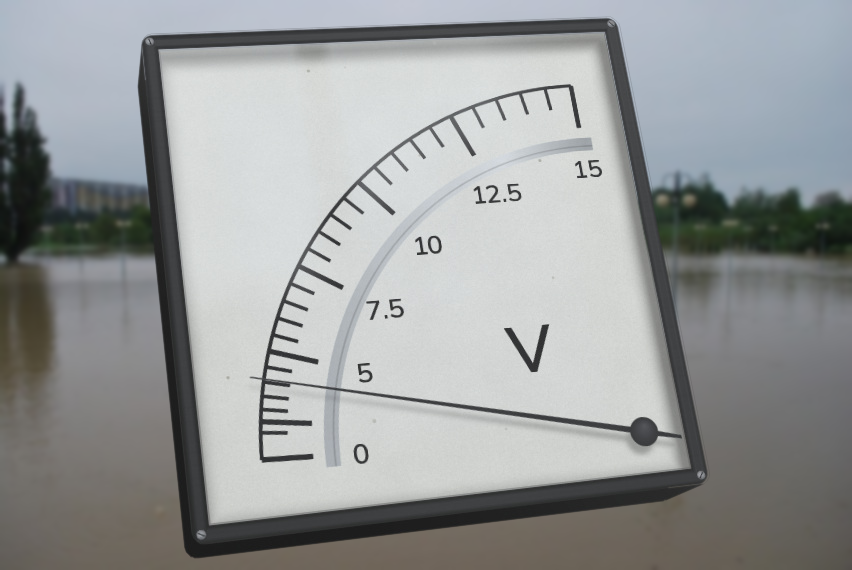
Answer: 4 V
